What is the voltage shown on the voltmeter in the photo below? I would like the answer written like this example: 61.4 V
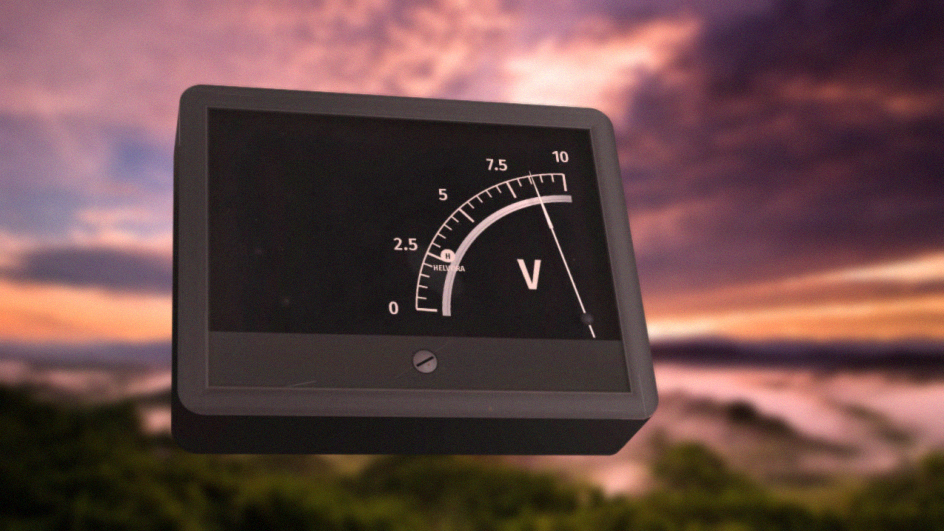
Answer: 8.5 V
